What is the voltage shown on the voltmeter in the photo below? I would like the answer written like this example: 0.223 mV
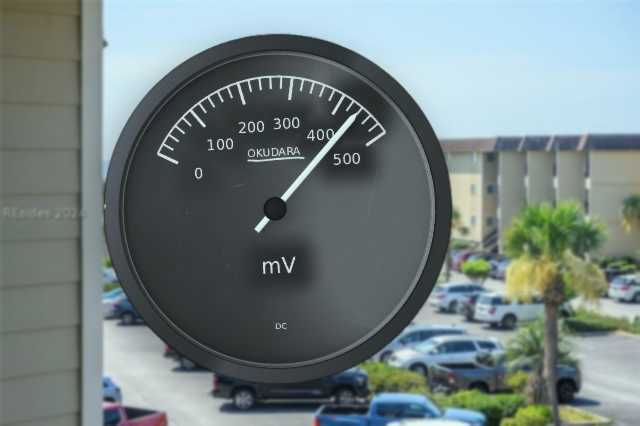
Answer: 440 mV
